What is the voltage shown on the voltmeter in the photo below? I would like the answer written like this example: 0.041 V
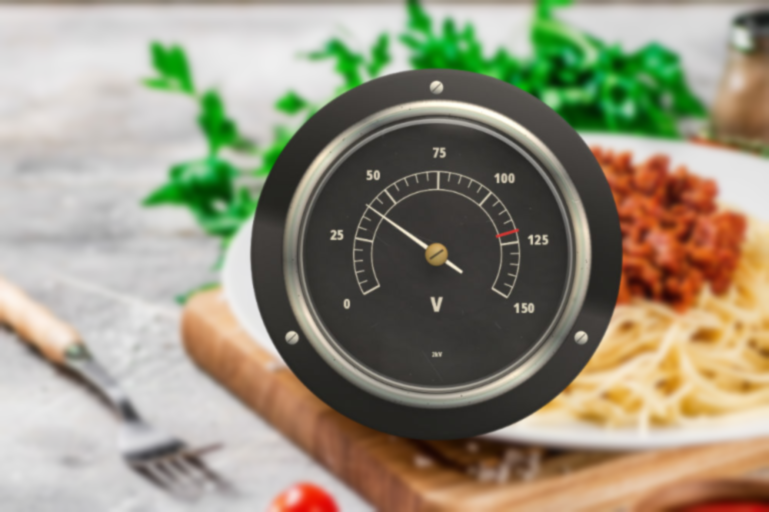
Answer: 40 V
